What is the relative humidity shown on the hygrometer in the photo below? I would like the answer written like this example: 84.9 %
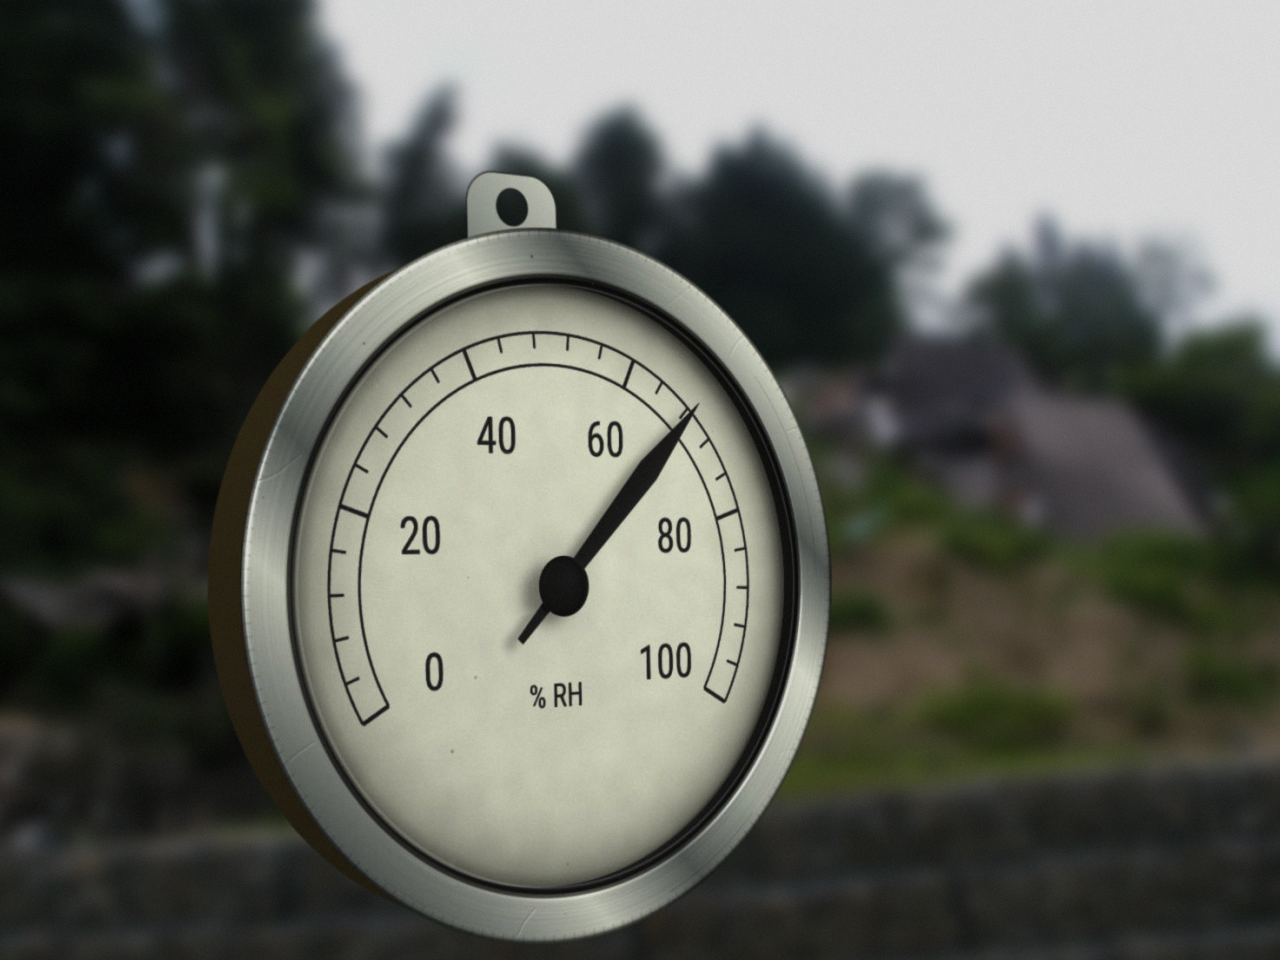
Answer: 68 %
